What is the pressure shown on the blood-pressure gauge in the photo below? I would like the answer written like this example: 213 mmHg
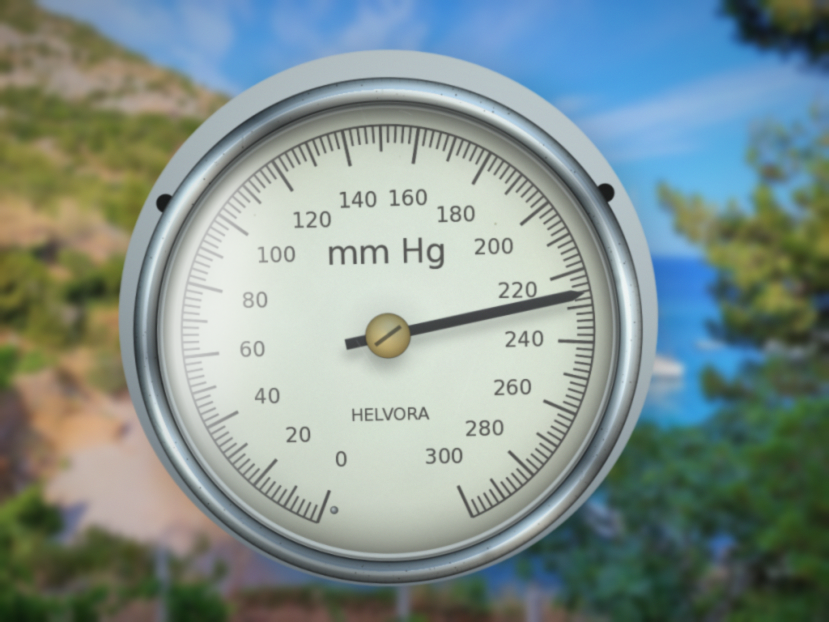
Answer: 226 mmHg
